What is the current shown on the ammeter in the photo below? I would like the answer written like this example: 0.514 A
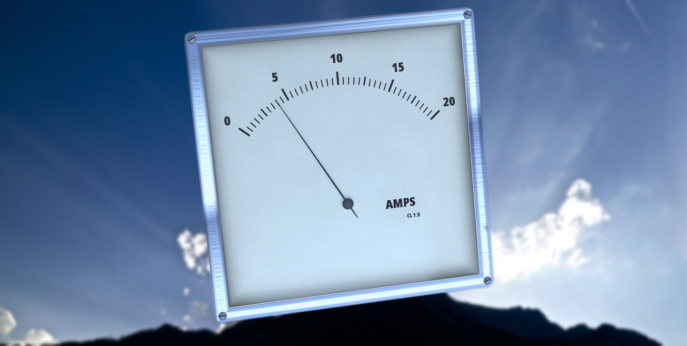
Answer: 4 A
